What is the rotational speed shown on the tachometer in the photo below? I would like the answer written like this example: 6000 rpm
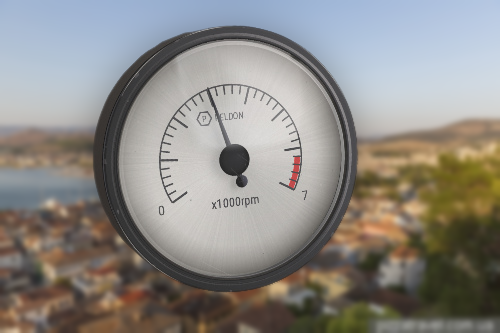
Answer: 3000 rpm
